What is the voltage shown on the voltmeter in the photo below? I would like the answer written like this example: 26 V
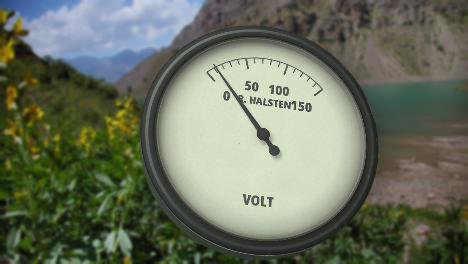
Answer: 10 V
